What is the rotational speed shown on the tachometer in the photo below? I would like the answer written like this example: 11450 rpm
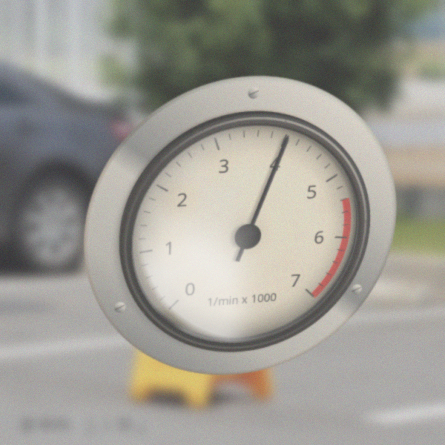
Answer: 4000 rpm
